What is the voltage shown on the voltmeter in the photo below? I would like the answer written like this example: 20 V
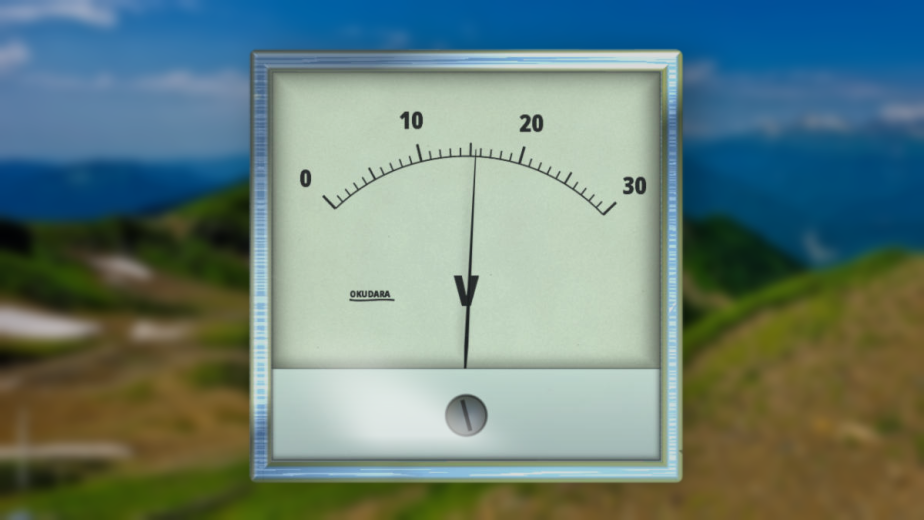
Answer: 15.5 V
